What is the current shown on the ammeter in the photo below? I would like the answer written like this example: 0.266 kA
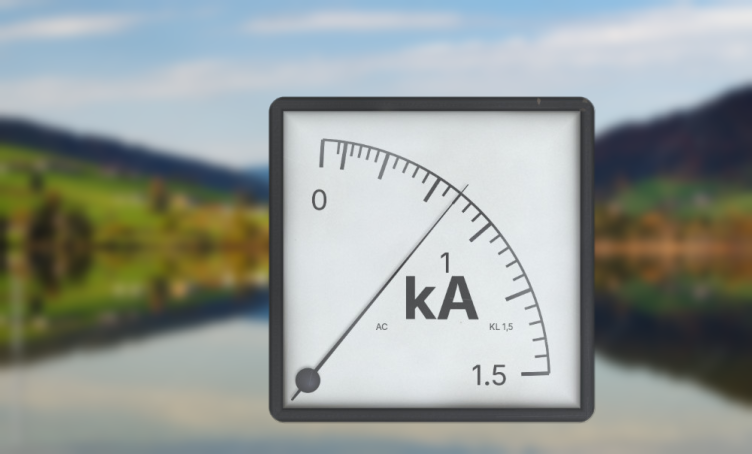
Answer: 0.85 kA
